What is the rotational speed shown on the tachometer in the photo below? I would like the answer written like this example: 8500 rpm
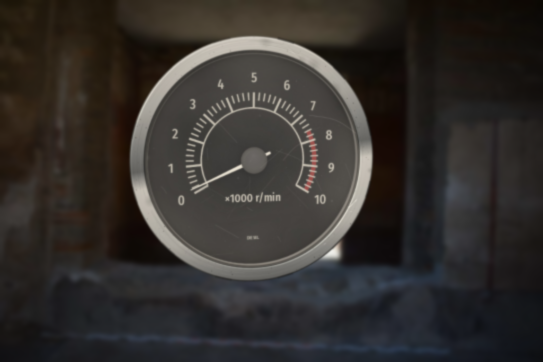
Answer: 200 rpm
